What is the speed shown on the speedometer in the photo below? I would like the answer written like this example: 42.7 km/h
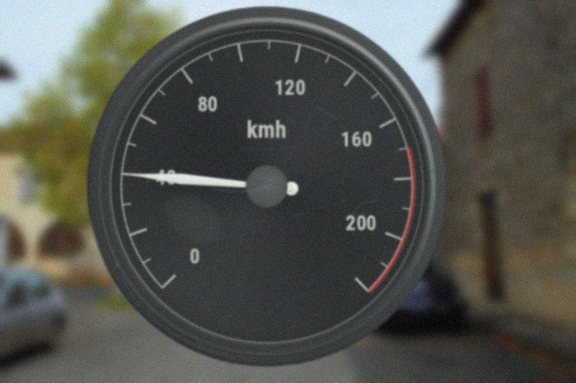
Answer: 40 km/h
